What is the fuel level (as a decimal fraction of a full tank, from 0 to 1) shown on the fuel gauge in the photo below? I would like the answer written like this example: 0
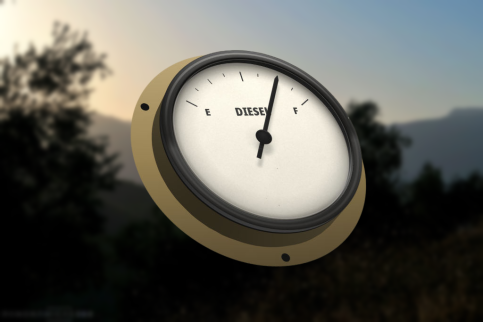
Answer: 0.75
